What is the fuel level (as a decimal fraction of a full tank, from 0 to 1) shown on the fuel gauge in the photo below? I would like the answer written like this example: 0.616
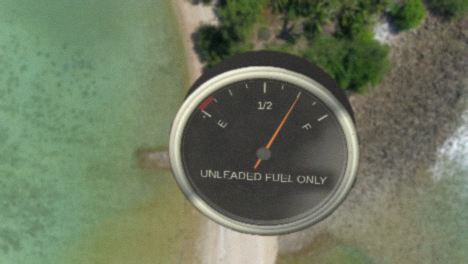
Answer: 0.75
